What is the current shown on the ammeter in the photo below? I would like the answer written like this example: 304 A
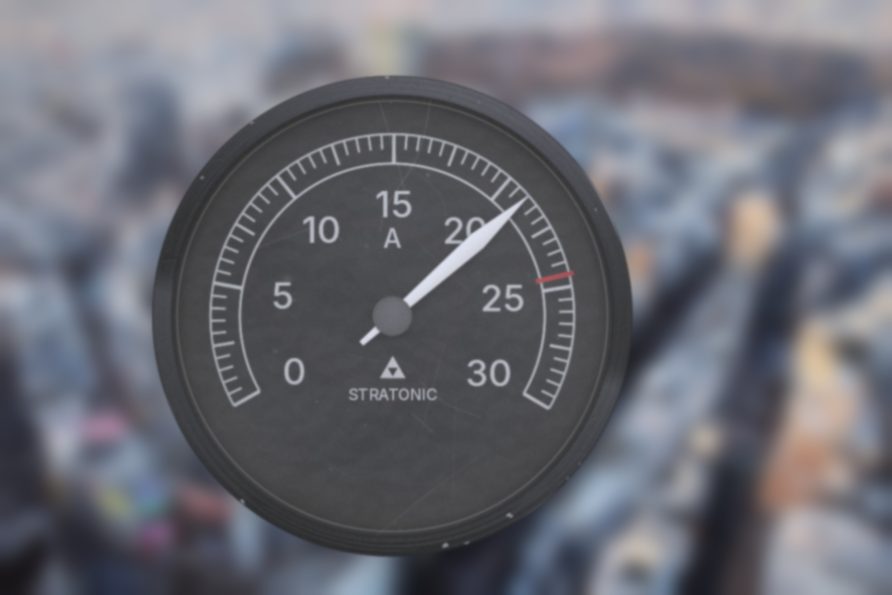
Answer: 21 A
